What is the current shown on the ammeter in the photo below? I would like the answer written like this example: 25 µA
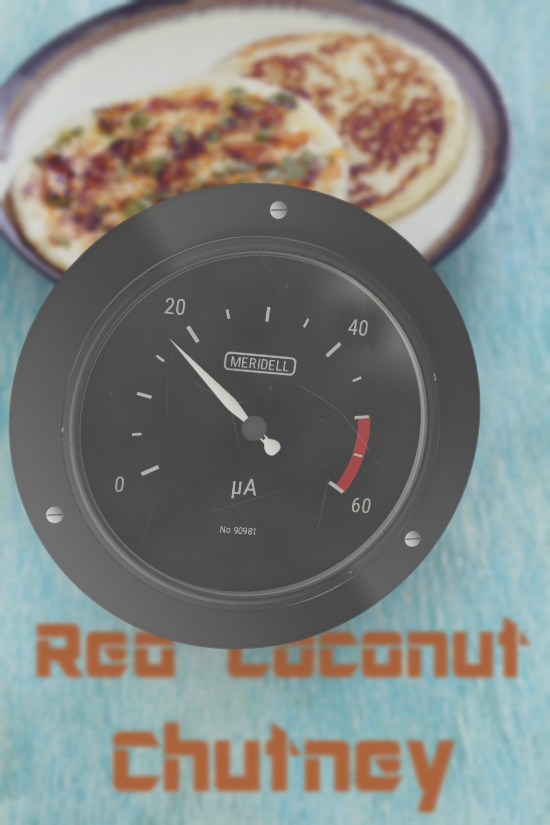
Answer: 17.5 µA
